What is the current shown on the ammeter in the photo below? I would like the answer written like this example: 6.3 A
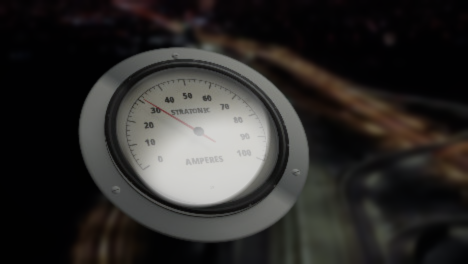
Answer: 30 A
